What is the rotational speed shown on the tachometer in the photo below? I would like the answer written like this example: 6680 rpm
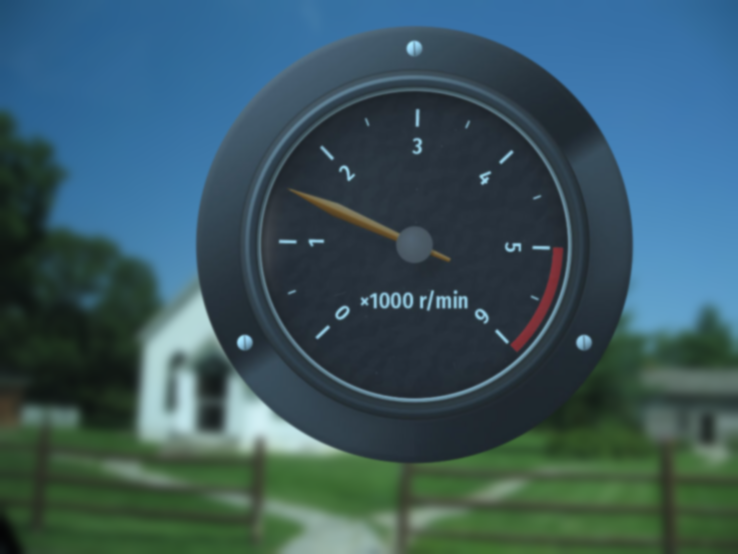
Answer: 1500 rpm
